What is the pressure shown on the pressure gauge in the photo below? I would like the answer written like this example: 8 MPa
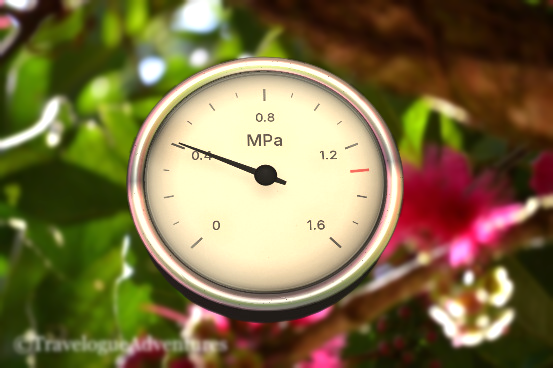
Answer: 0.4 MPa
